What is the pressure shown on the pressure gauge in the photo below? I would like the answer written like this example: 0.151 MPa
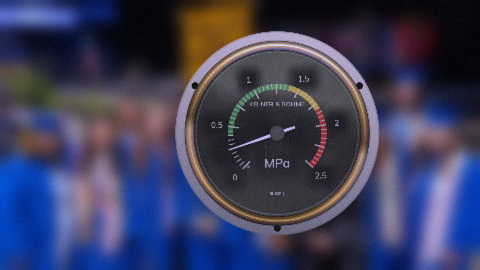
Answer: 0.25 MPa
